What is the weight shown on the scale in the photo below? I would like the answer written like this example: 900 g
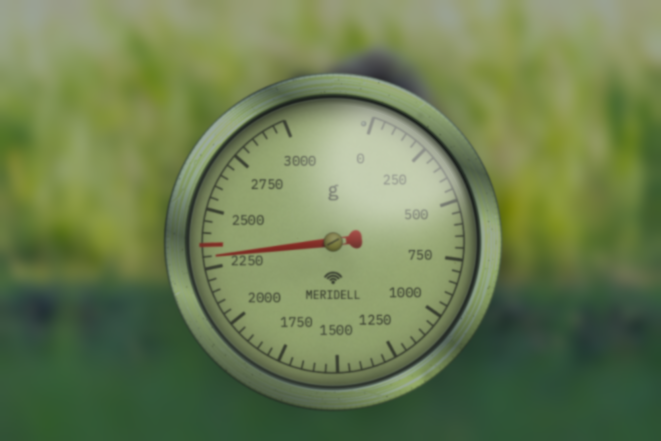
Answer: 2300 g
